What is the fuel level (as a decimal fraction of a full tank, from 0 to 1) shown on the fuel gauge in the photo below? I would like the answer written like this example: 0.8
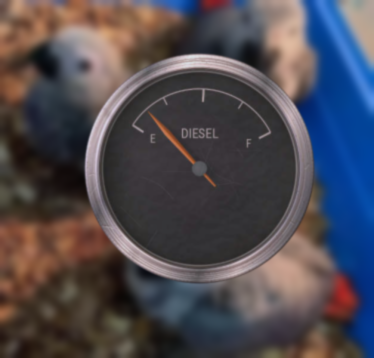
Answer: 0.125
